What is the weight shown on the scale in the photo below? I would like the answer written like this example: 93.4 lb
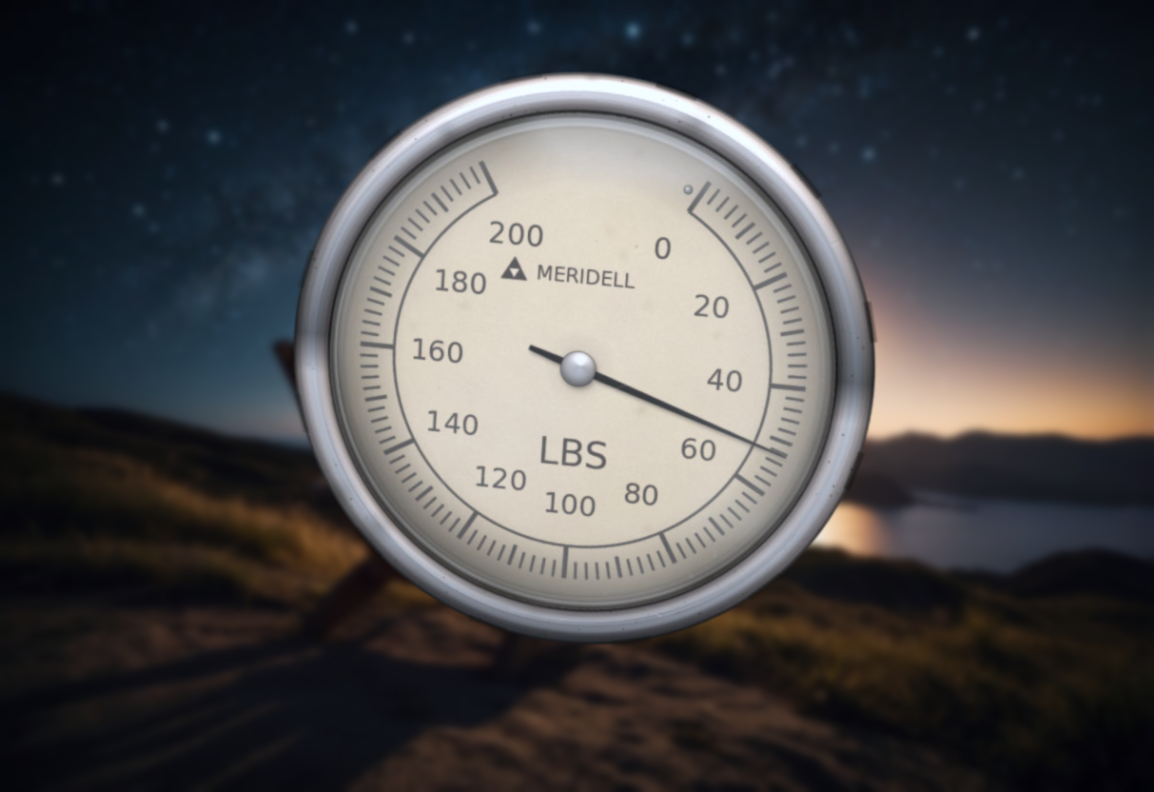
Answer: 52 lb
